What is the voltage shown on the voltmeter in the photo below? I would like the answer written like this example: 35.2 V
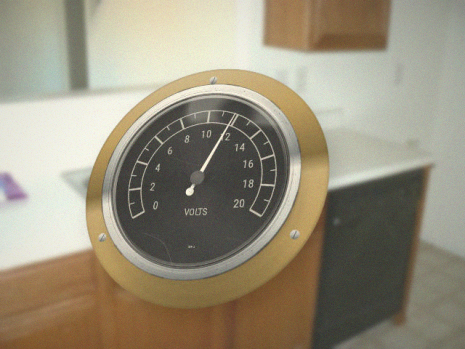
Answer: 12 V
